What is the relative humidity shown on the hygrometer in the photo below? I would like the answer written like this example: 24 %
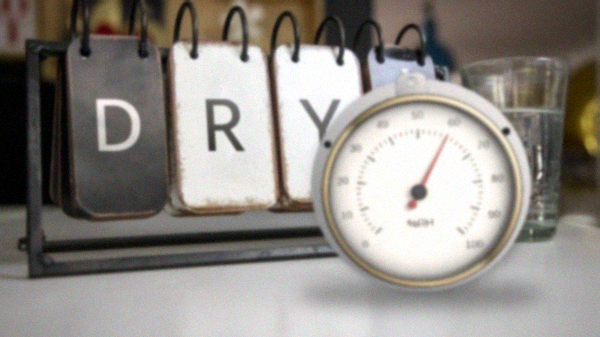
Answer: 60 %
